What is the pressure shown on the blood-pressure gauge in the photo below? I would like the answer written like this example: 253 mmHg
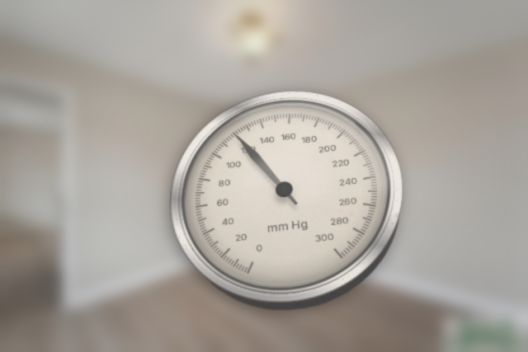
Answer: 120 mmHg
